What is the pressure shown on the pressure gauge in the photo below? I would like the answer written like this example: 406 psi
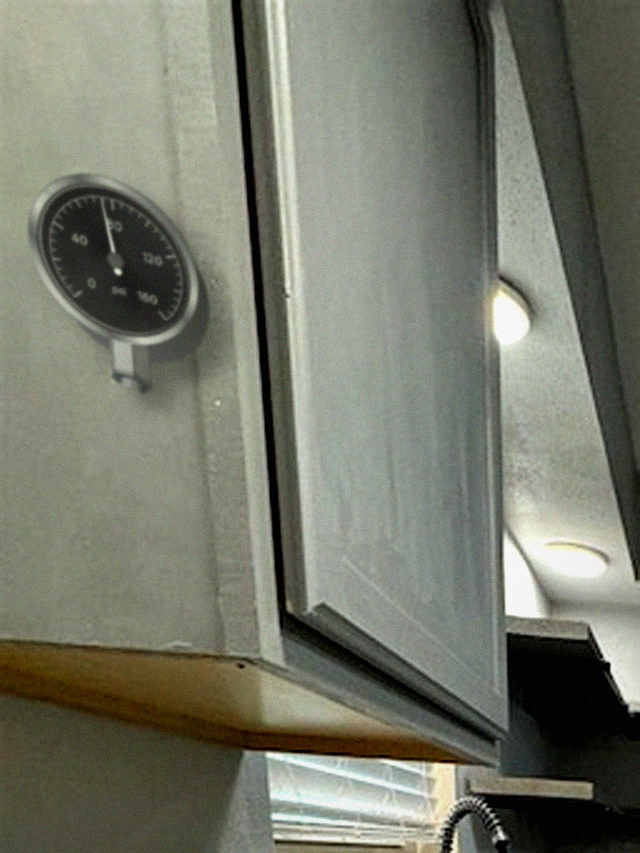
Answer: 75 psi
